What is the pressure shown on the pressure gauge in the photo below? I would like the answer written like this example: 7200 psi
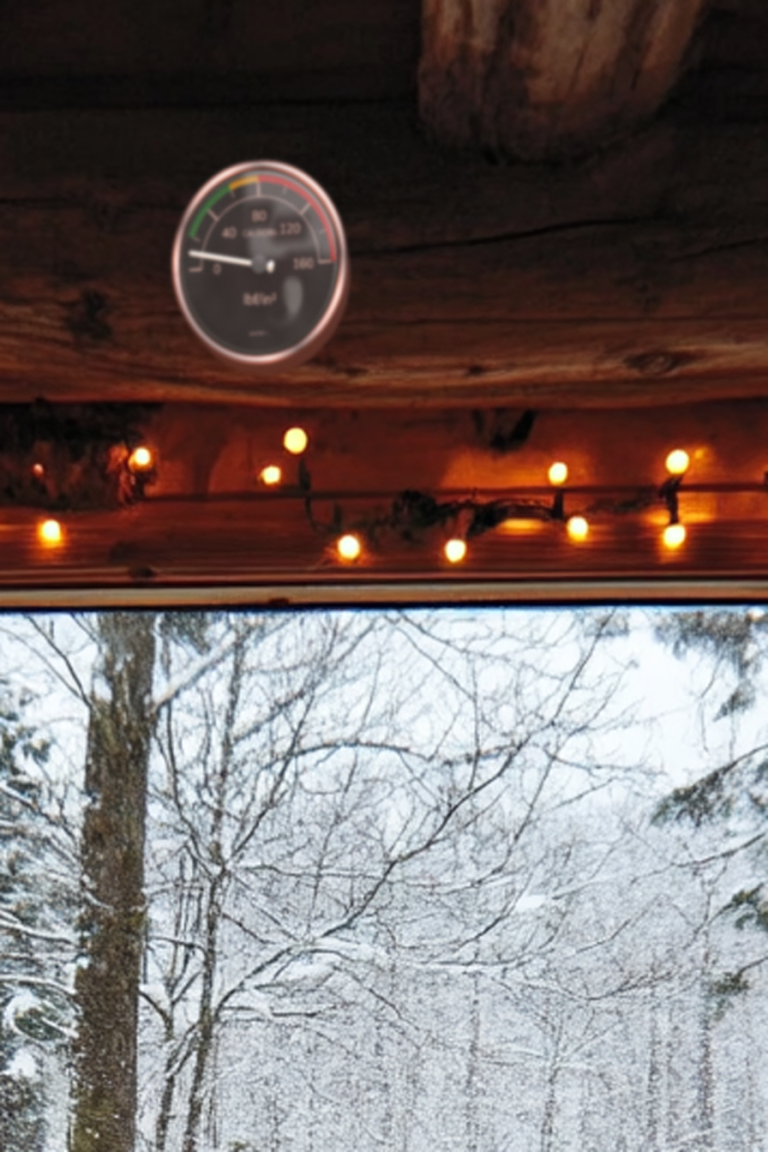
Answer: 10 psi
